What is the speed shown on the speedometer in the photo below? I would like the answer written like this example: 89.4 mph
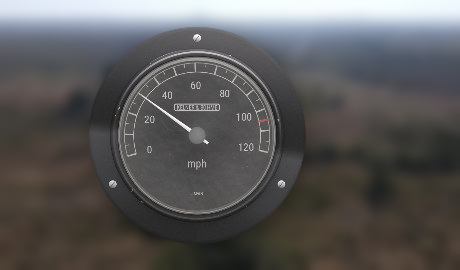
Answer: 30 mph
